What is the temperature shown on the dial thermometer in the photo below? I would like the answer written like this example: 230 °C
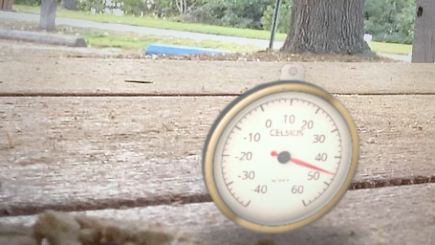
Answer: 46 °C
